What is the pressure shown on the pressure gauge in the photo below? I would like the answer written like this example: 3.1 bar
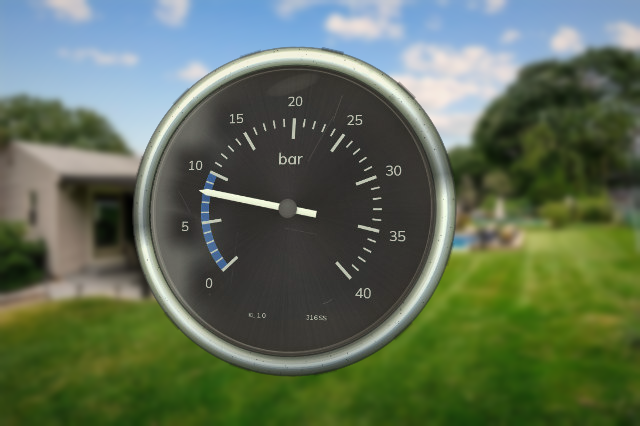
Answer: 8 bar
